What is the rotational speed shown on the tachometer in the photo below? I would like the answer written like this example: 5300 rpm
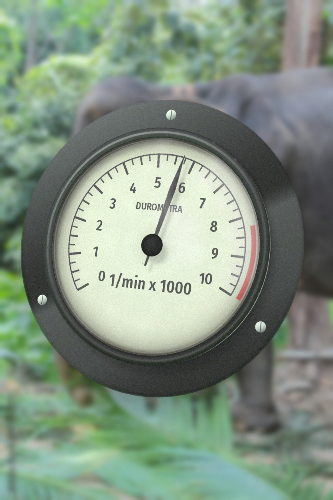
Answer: 5750 rpm
